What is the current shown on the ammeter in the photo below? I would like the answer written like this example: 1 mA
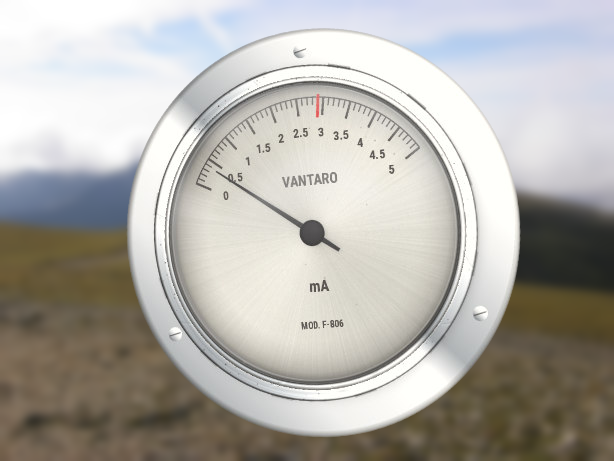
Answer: 0.4 mA
